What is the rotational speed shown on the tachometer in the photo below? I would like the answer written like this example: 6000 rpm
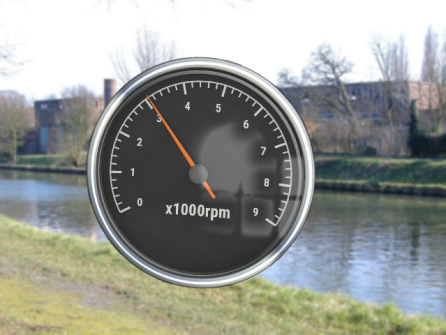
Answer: 3100 rpm
